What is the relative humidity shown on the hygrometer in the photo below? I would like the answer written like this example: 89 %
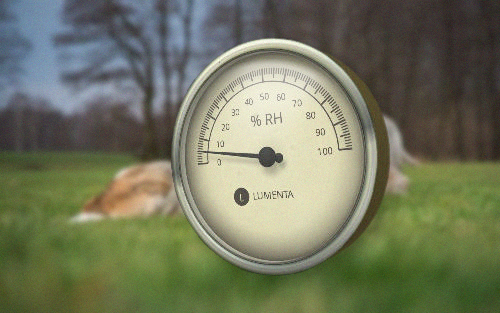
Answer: 5 %
